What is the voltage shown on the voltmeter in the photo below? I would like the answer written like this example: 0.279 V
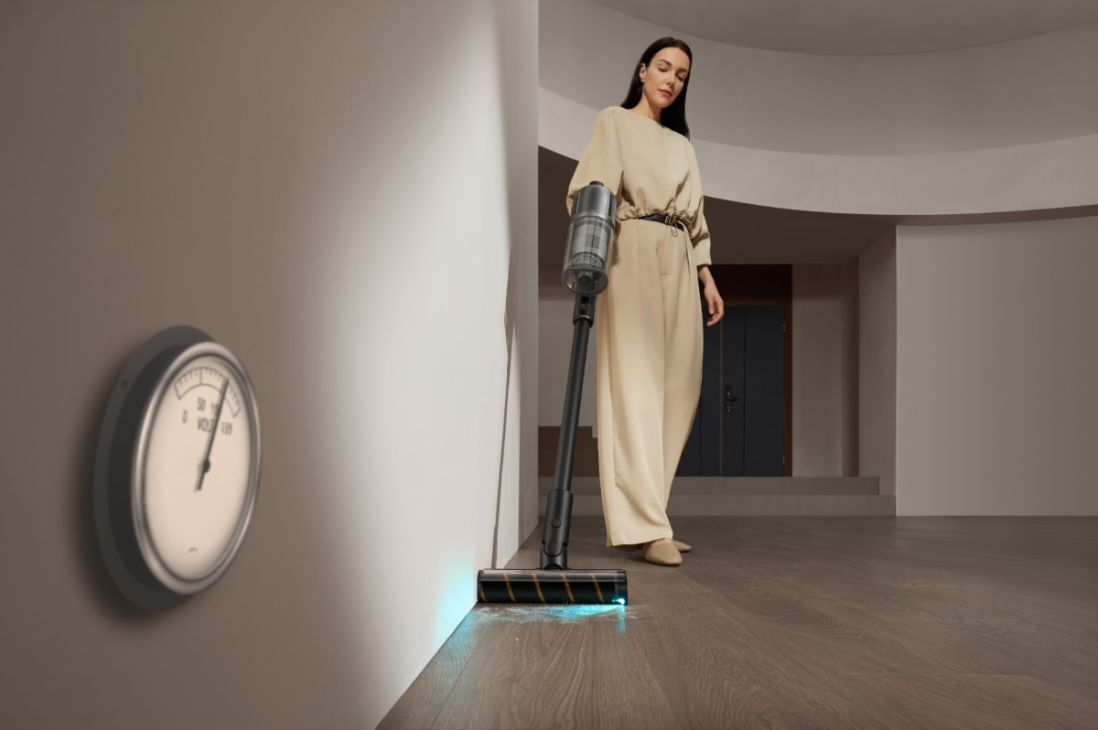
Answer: 100 V
